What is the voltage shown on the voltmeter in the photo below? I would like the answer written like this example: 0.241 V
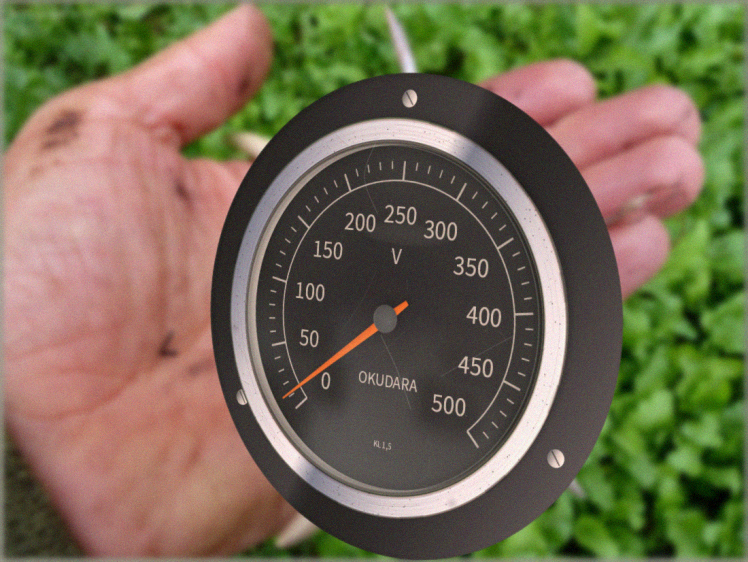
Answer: 10 V
